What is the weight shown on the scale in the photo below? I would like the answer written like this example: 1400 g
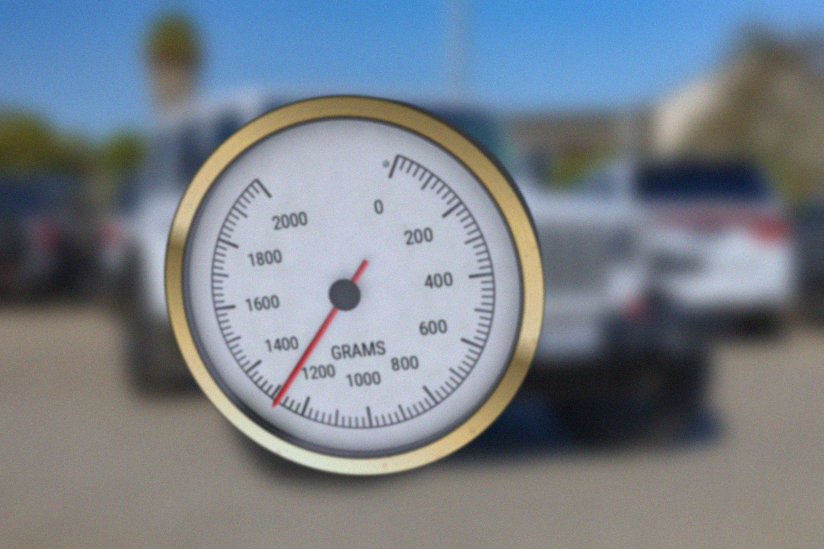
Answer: 1280 g
